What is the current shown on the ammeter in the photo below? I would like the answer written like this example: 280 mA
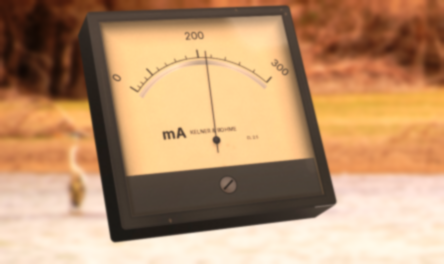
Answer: 210 mA
